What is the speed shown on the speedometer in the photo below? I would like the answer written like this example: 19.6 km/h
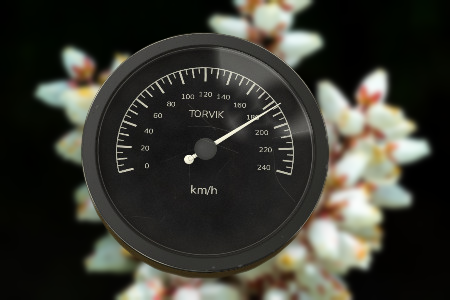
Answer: 185 km/h
